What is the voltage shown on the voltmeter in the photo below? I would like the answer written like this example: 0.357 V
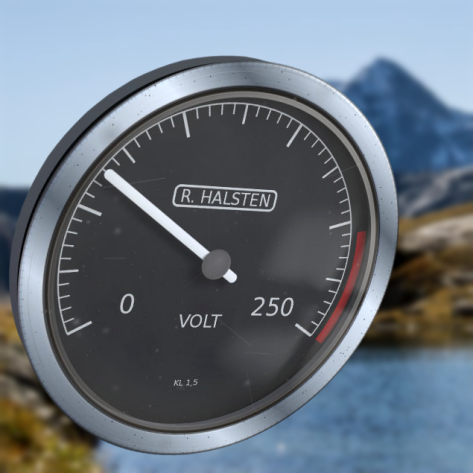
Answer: 65 V
